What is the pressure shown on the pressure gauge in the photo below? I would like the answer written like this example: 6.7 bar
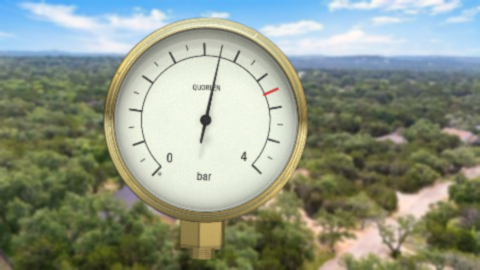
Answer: 2.2 bar
